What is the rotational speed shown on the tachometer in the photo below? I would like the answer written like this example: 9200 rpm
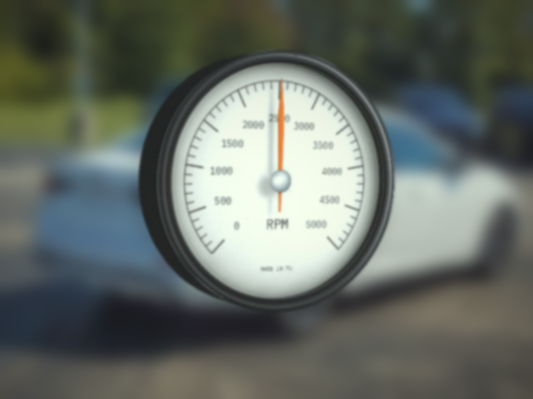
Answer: 2500 rpm
